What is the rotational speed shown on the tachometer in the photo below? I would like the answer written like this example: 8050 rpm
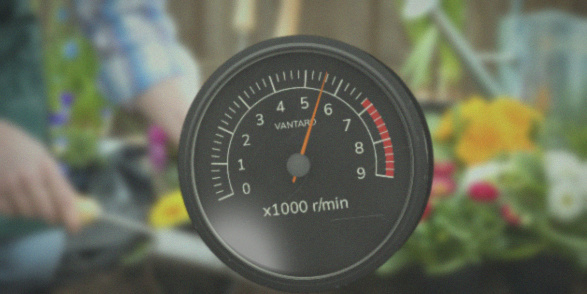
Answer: 5600 rpm
